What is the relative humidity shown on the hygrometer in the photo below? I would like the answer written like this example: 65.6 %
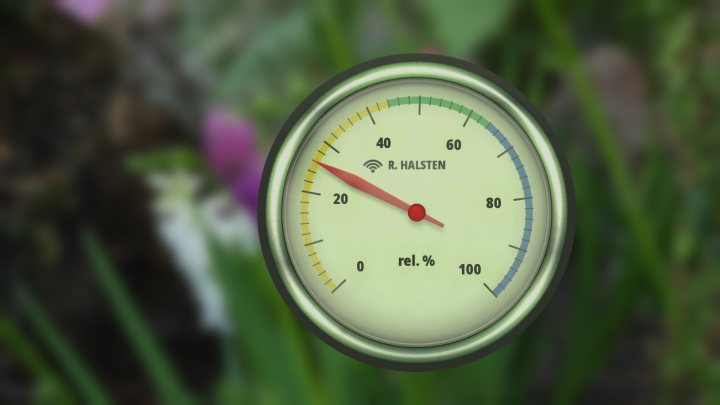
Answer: 26 %
